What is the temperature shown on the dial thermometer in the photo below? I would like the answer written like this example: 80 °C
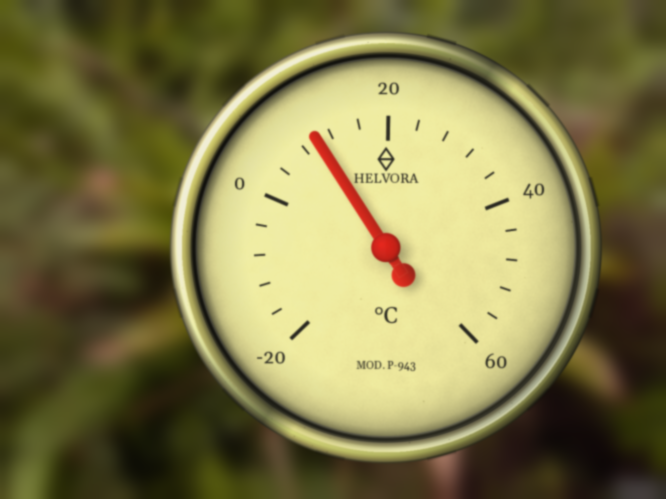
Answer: 10 °C
